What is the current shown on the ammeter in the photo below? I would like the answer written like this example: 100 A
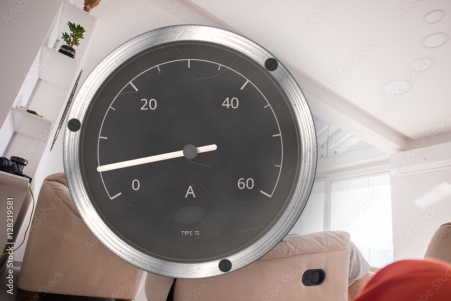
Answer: 5 A
